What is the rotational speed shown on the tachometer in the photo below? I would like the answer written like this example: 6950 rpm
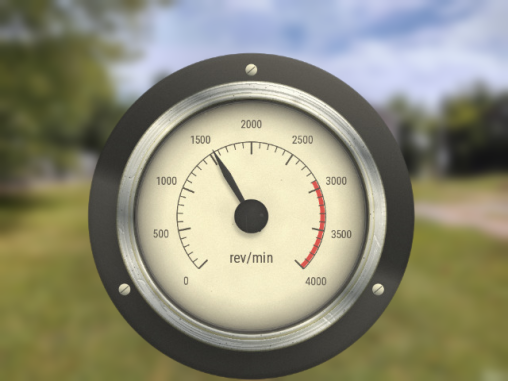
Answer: 1550 rpm
